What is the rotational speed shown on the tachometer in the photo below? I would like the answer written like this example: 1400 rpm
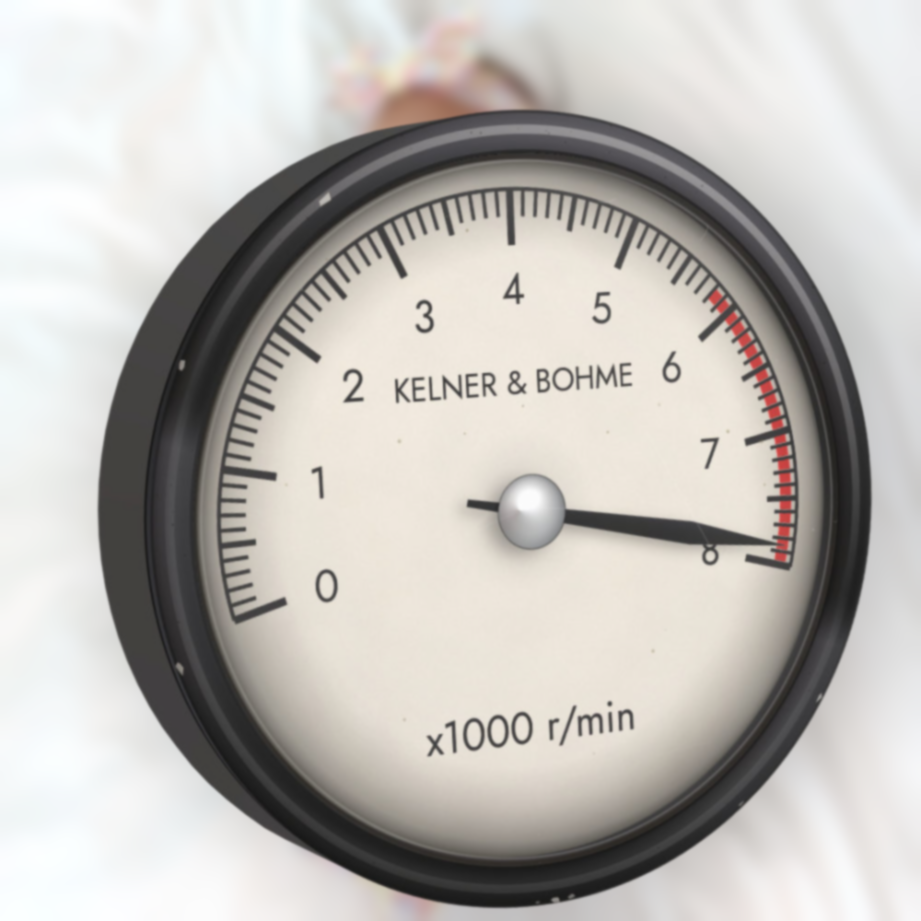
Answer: 7850 rpm
